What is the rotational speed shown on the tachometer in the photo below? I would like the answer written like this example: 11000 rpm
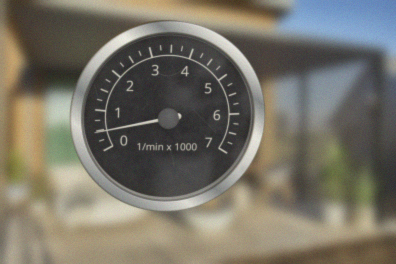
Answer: 500 rpm
